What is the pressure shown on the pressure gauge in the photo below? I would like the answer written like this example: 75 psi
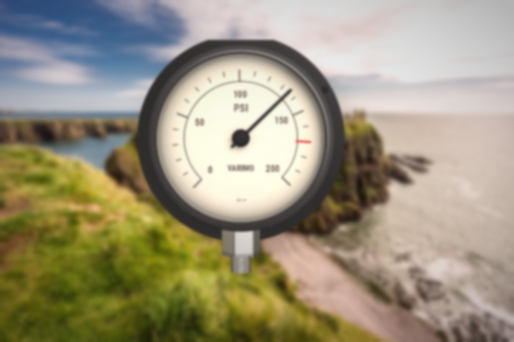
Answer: 135 psi
